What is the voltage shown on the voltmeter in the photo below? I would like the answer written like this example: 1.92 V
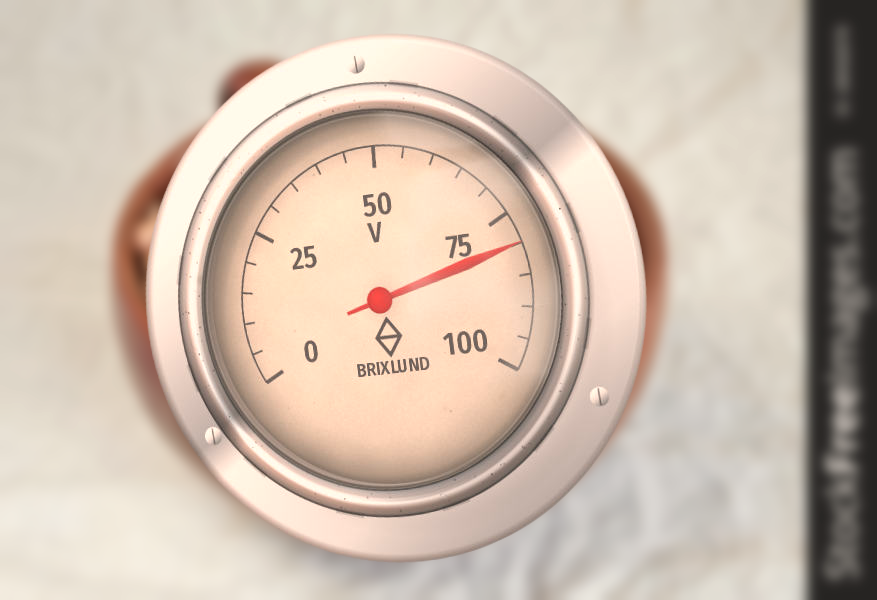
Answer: 80 V
